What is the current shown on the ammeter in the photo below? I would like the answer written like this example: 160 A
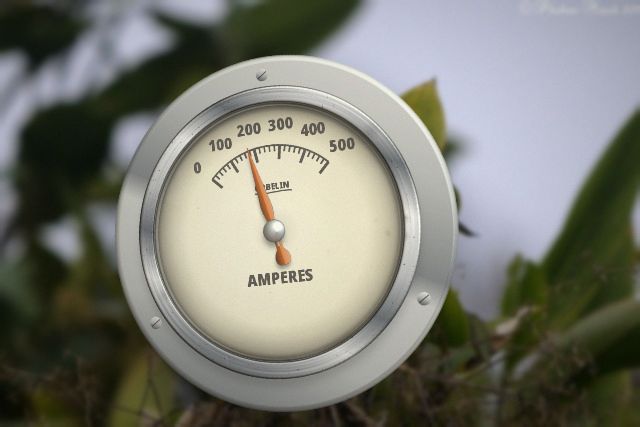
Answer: 180 A
